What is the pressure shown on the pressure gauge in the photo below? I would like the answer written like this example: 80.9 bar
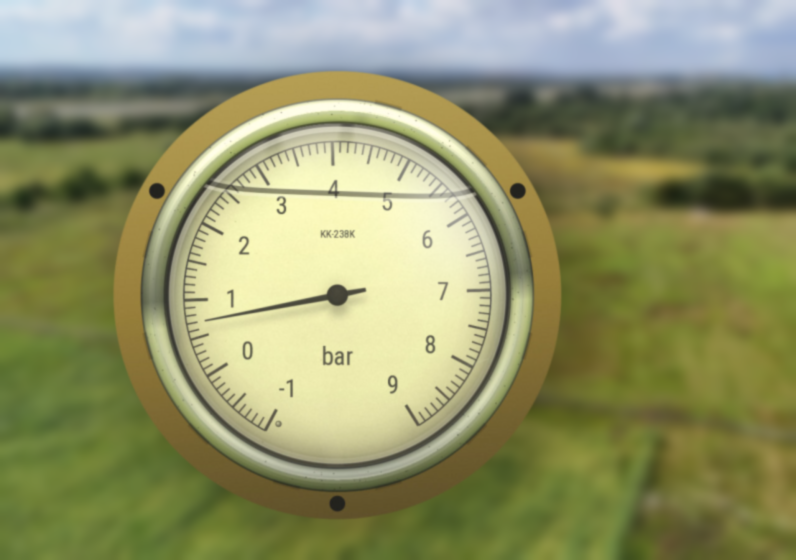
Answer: 0.7 bar
